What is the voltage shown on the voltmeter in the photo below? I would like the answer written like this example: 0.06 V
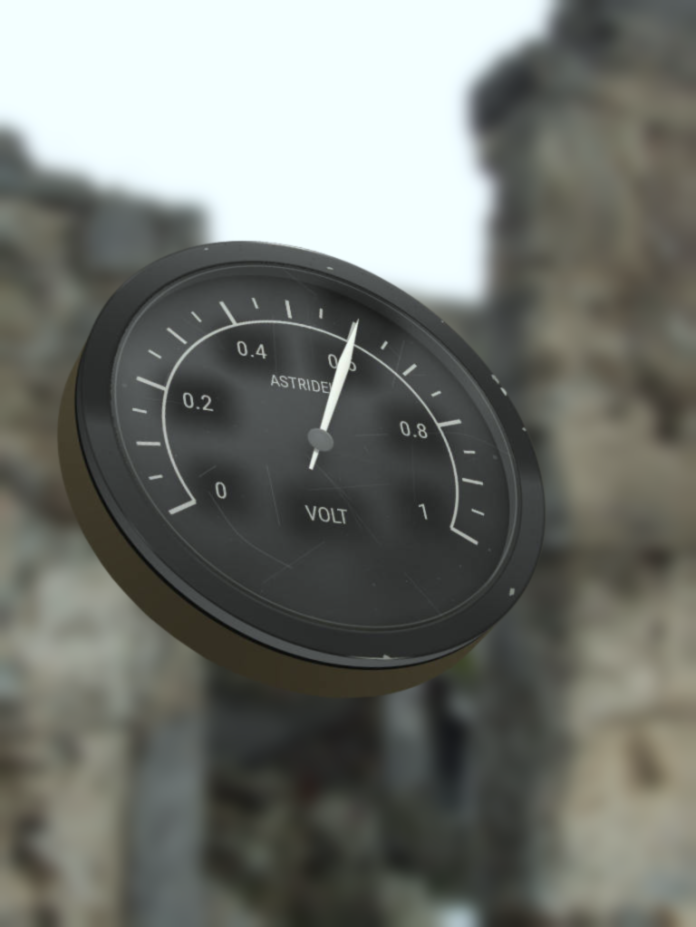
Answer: 0.6 V
